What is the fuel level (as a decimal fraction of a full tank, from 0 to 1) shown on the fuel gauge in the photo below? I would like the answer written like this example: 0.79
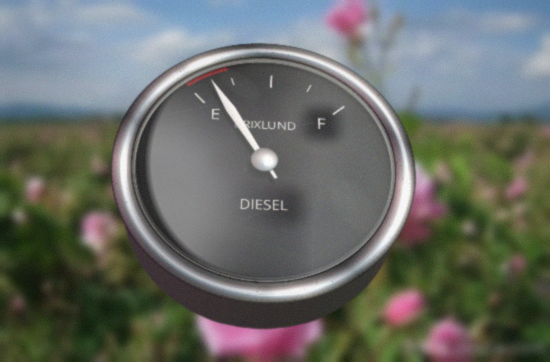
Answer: 0.125
